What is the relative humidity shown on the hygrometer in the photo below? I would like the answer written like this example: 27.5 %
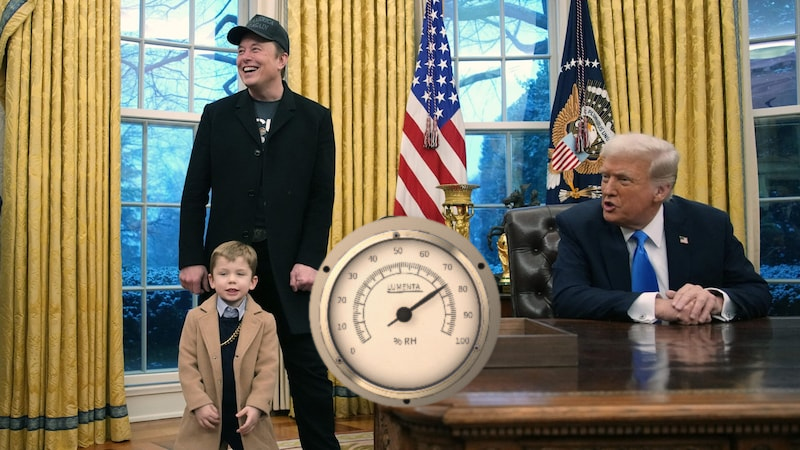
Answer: 75 %
